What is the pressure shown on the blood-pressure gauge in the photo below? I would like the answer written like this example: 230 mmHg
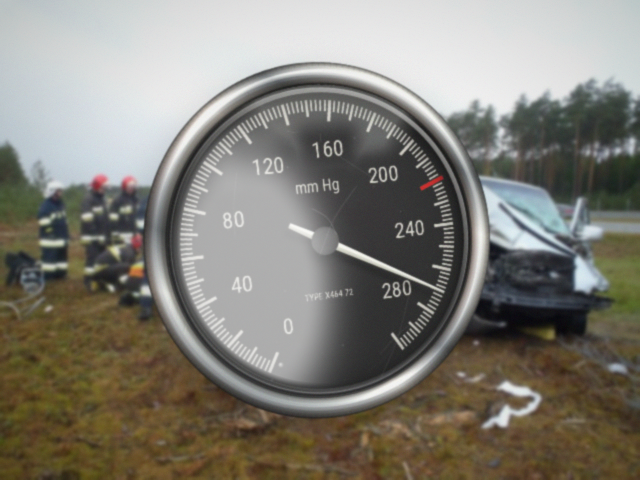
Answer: 270 mmHg
